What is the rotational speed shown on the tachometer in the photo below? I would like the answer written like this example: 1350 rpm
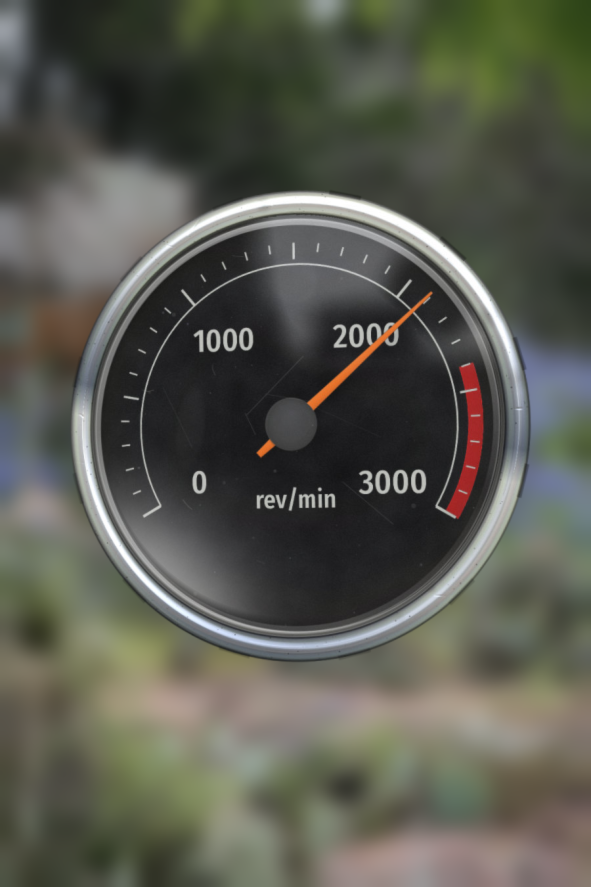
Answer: 2100 rpm
